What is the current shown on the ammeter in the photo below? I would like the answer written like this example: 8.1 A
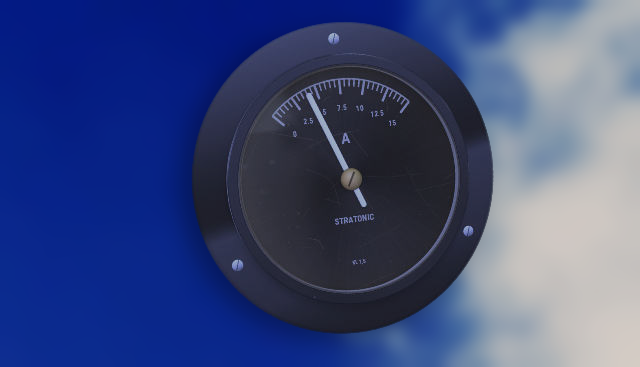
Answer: 4 A
